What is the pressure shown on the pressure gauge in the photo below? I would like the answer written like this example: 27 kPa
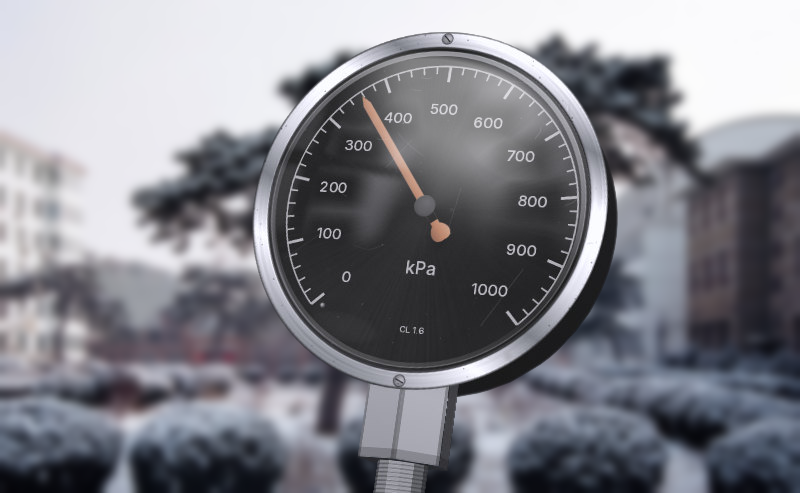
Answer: 360 kPa
